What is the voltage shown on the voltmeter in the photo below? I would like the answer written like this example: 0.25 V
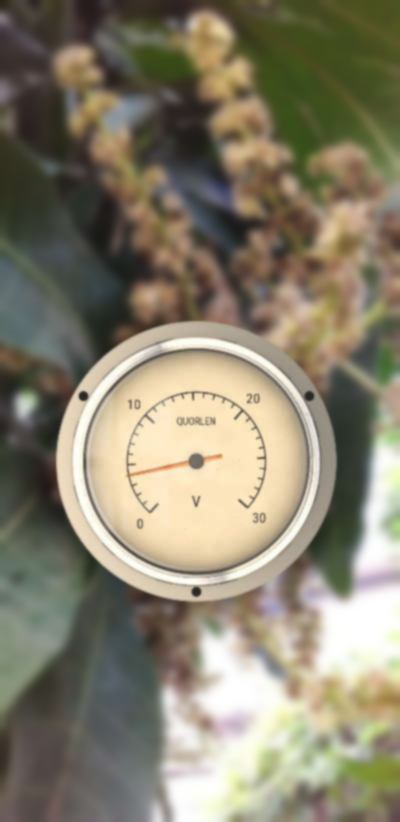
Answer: 4 V
